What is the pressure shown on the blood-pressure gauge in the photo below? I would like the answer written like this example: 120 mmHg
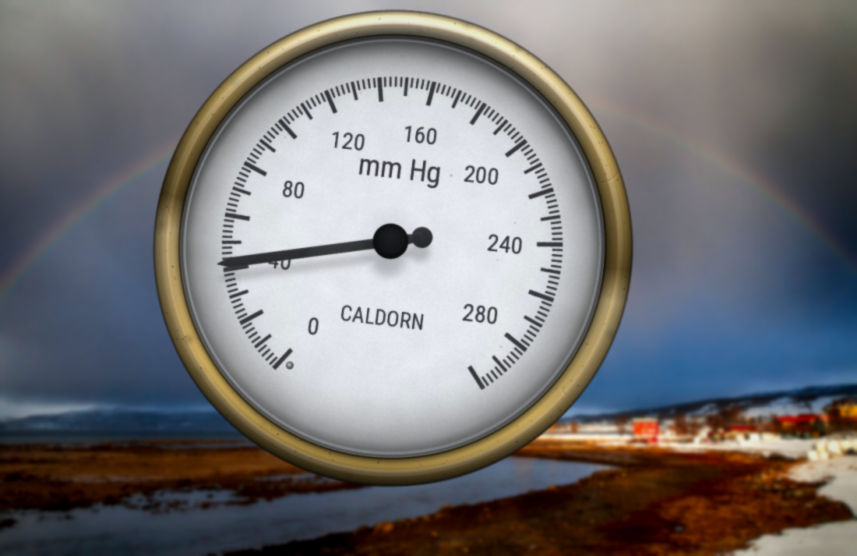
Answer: 42 mmHg
